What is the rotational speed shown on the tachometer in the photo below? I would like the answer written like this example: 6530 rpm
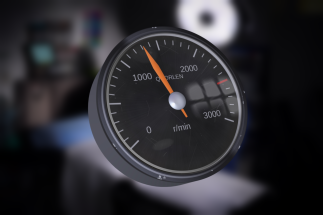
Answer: 1300 rpm
